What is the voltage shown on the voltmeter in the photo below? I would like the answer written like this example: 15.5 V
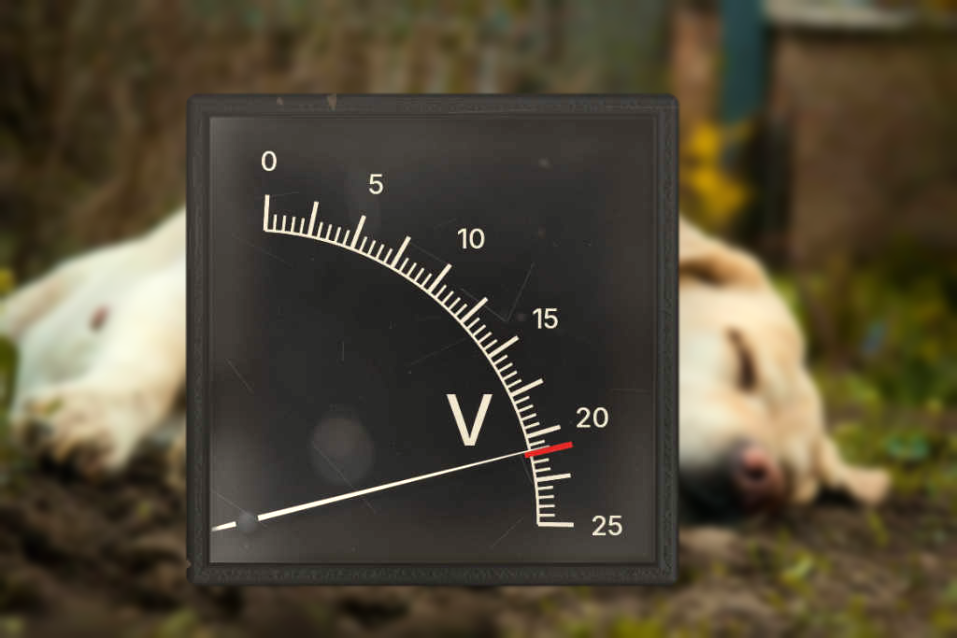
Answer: 20.75 V
